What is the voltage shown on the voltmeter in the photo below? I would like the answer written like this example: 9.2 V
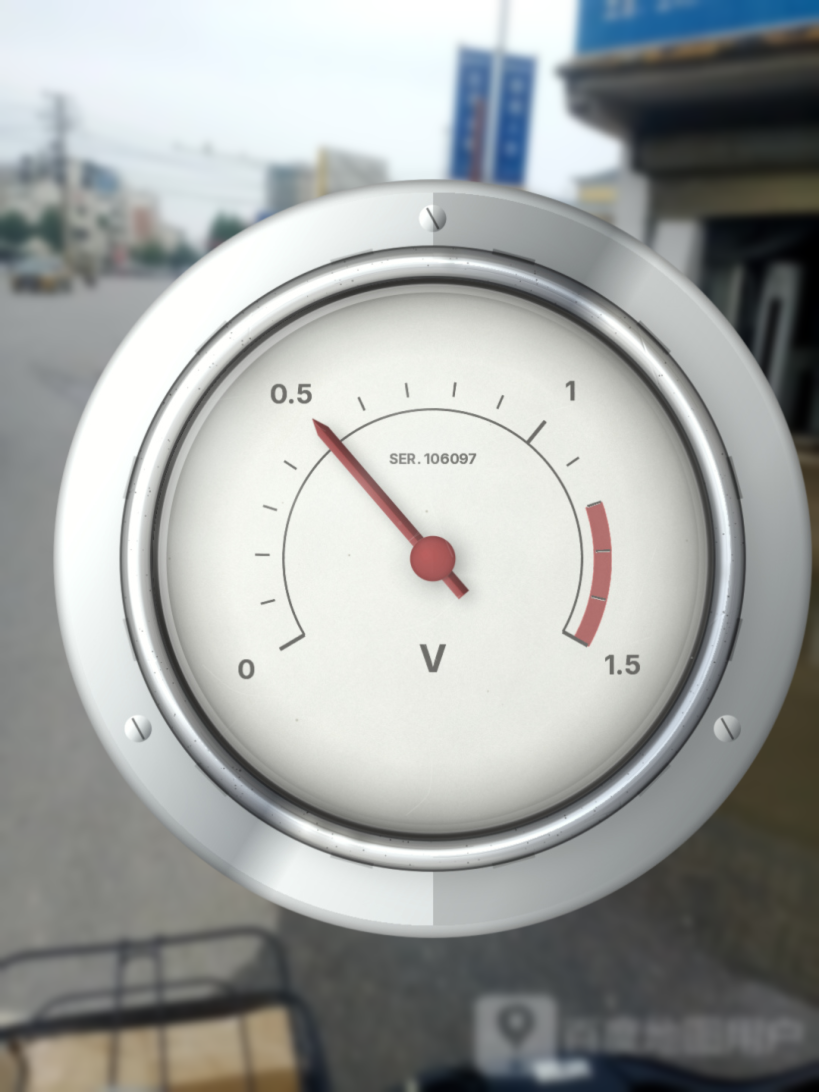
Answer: 0.5 V
